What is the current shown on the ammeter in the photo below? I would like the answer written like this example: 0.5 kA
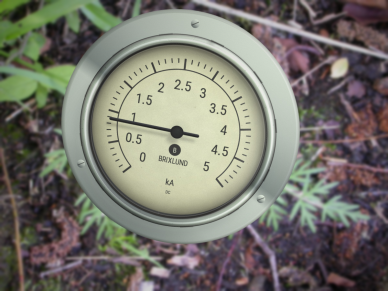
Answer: 0.9 kA
